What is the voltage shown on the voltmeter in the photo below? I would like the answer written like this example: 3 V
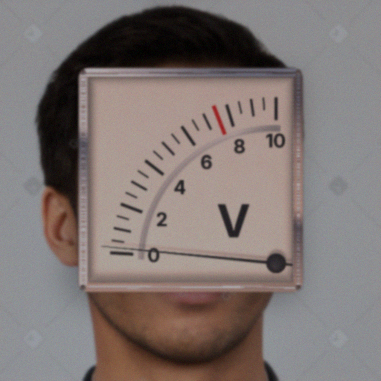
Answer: 0.25 V
